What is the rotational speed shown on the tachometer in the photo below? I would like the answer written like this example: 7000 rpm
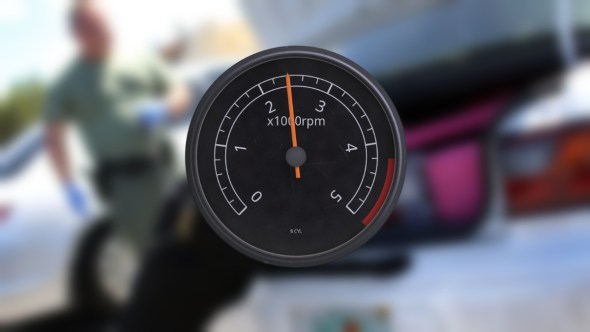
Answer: 2400 rpm
